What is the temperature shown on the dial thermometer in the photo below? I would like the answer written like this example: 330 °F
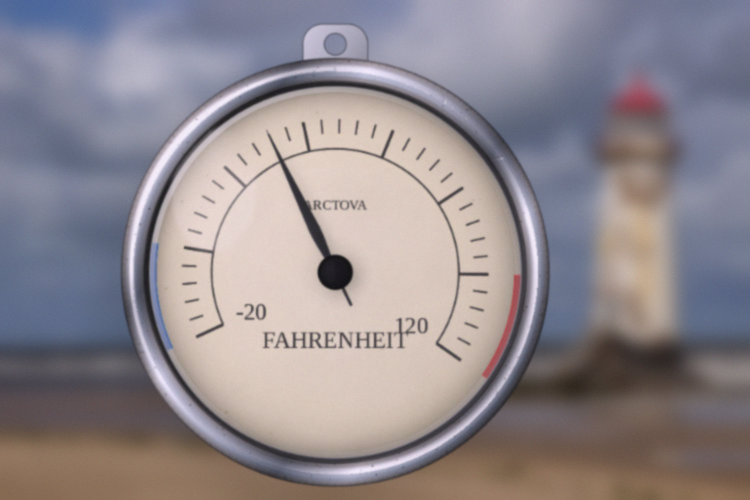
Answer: 32 °F
